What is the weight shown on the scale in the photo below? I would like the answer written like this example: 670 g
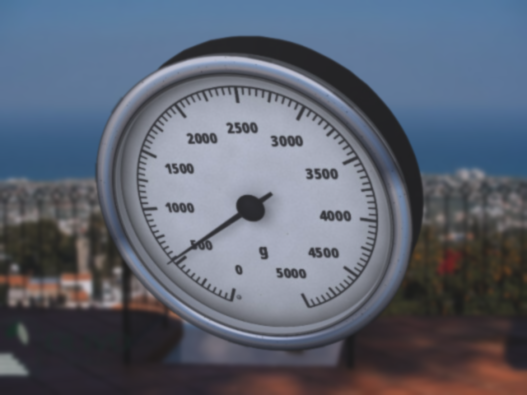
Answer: 550 g
